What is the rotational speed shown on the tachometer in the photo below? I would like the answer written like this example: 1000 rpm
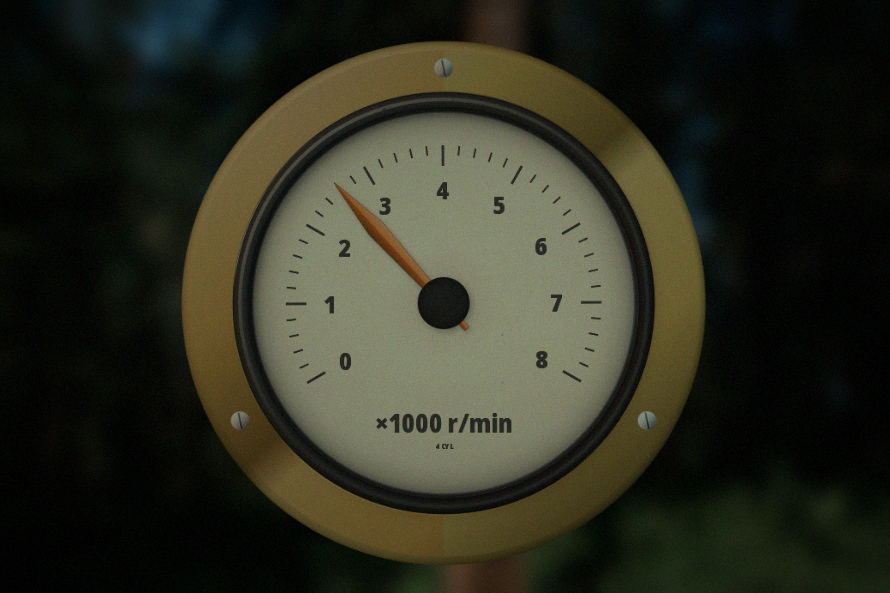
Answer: 2600 rpm
